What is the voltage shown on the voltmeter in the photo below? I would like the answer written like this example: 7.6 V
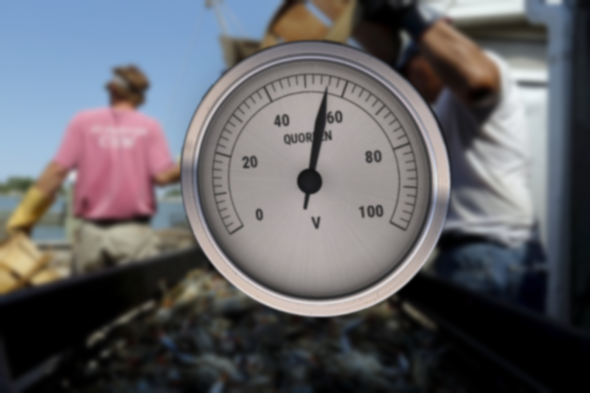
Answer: 56 V
